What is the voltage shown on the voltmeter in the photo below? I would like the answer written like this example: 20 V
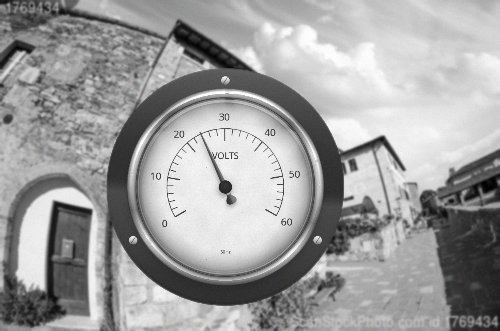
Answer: 24 V
